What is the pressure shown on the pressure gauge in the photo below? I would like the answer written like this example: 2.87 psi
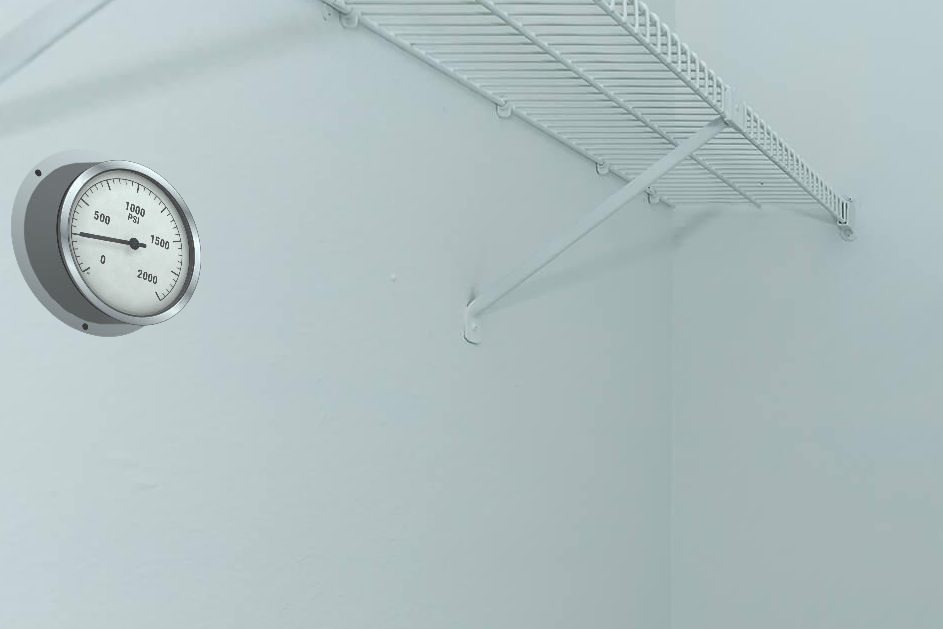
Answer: 250 psi
